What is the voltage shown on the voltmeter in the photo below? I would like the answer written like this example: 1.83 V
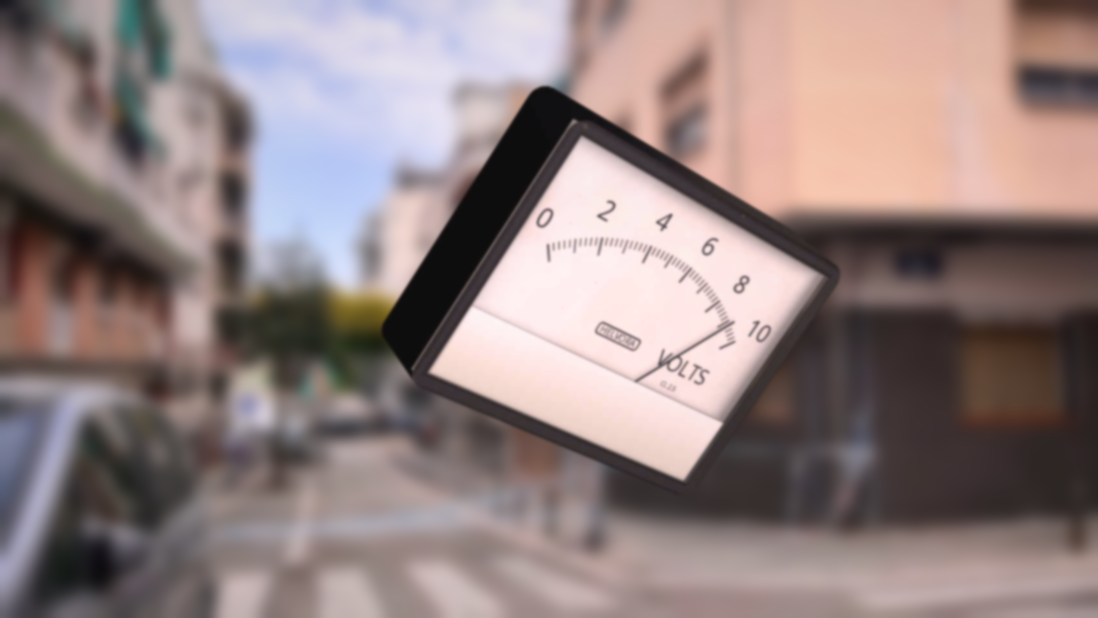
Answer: 9 V
